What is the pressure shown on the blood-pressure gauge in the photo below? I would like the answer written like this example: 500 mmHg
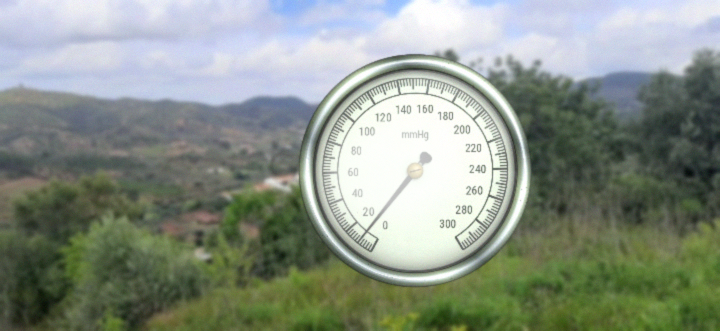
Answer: 10 mmHg
